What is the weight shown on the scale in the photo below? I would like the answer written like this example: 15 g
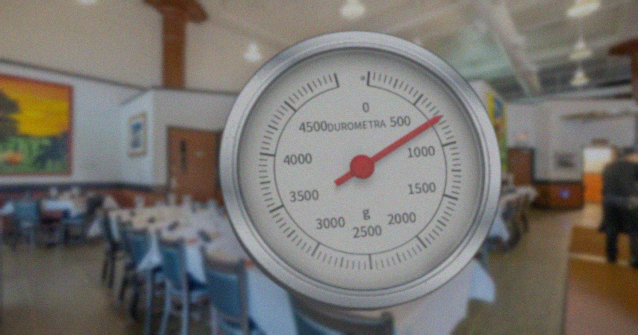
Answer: 750 g
